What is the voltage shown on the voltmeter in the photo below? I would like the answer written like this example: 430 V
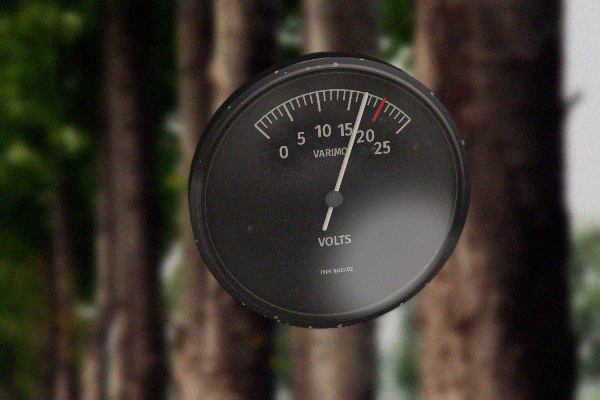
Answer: 17 V
